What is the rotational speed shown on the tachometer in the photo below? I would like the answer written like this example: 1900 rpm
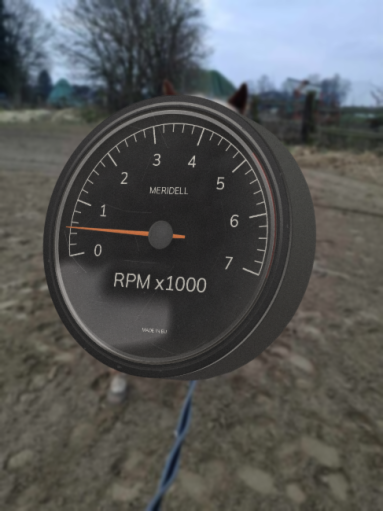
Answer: 500 rpm
